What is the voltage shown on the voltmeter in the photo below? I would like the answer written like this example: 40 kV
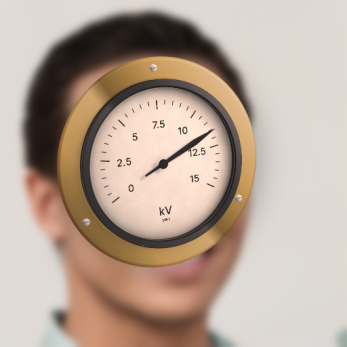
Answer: 11.5 kV
